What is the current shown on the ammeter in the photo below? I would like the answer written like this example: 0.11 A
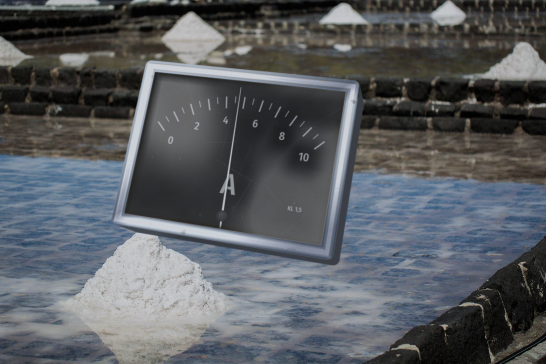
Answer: 4.75 A
